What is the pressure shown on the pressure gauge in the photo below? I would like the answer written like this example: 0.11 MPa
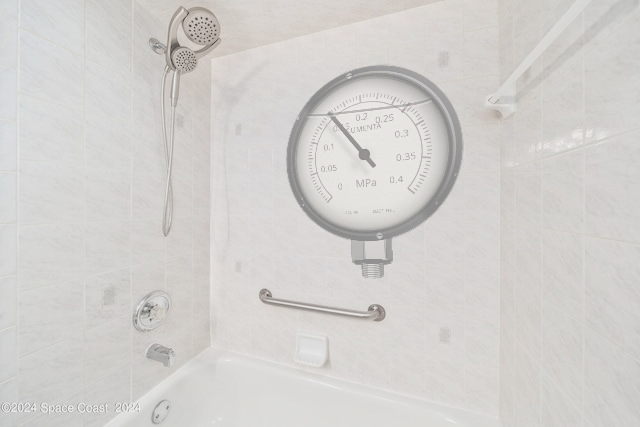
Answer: 0.15 MPa
